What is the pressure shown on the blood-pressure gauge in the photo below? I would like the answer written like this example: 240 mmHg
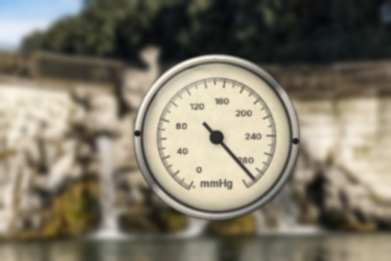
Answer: 290 mmHg
